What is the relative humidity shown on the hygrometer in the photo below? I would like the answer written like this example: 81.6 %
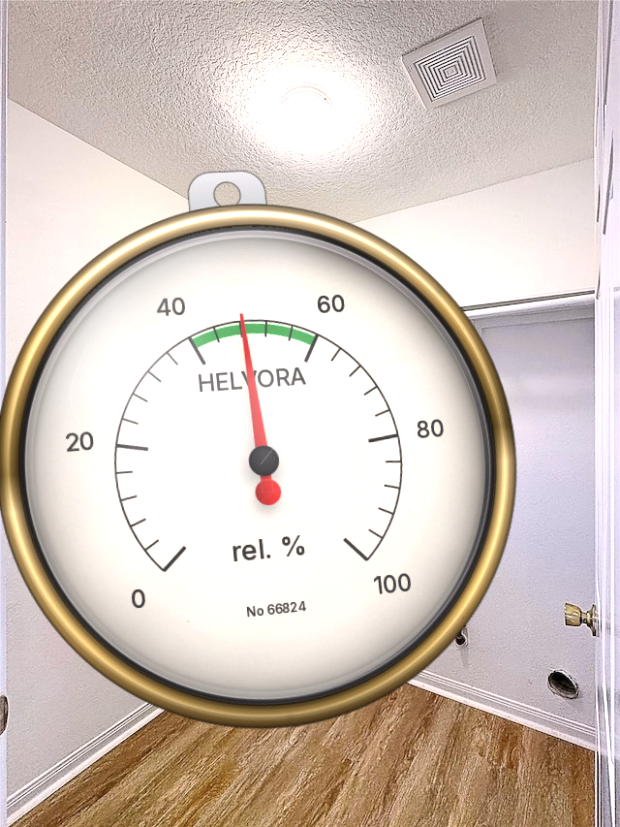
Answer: 48 %
